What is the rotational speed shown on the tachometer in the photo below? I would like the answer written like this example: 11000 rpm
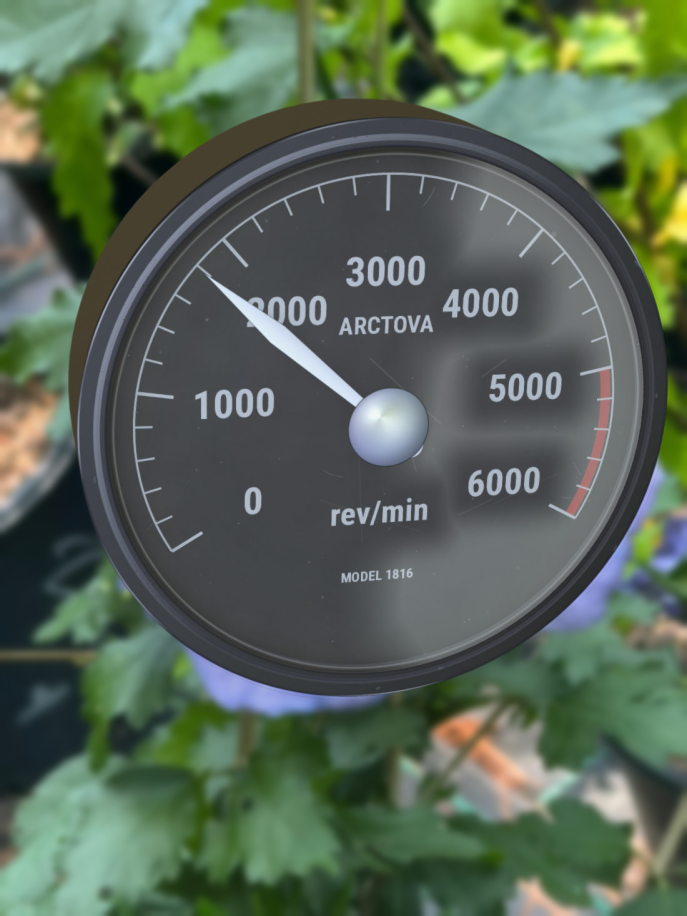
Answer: 1800 rpm
